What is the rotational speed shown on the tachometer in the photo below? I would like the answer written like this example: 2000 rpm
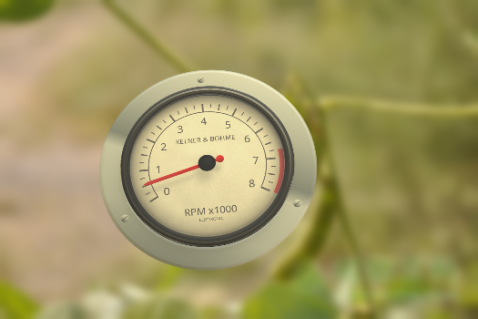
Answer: 500 rpm
